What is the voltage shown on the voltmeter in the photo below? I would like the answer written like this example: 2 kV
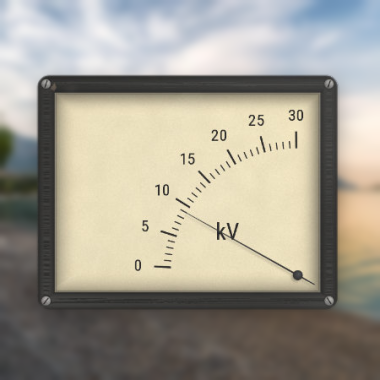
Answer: 9 kV
